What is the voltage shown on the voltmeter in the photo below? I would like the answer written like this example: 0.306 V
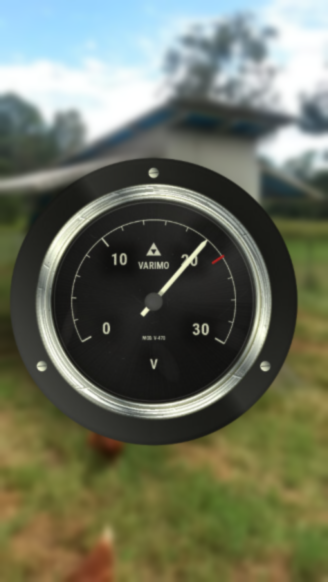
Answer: 20 V
